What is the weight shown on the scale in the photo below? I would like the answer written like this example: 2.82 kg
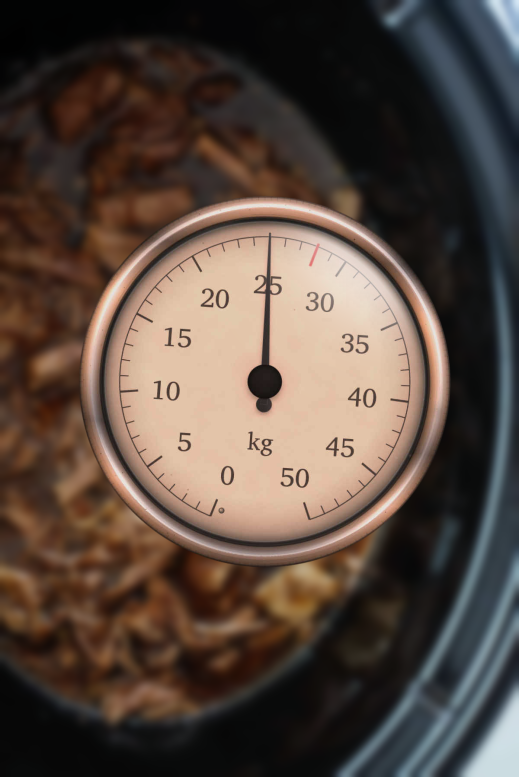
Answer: 25 kg
